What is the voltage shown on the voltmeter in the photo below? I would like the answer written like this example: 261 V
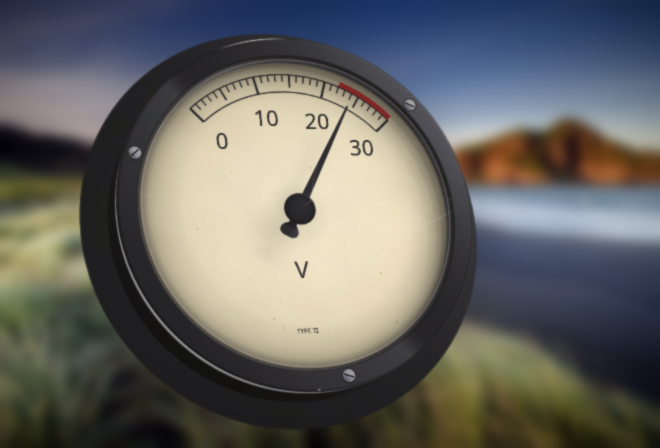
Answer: 24 V
